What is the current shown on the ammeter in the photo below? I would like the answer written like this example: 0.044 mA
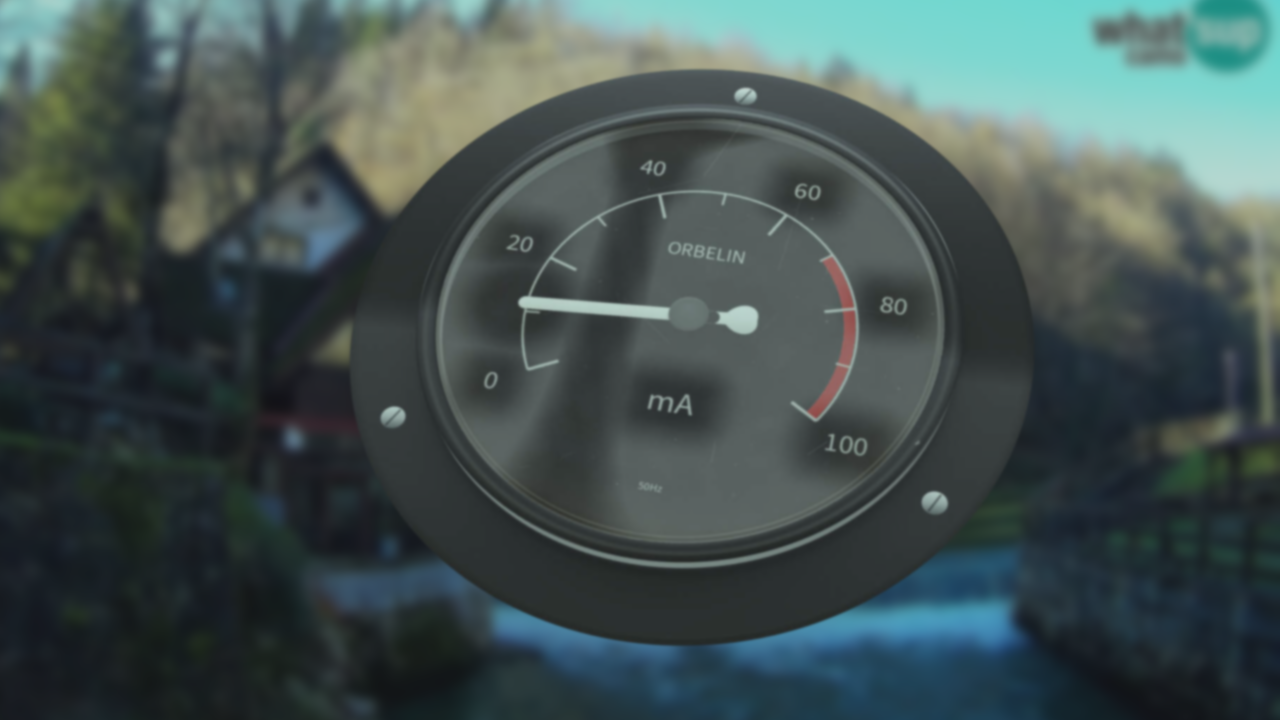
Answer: 10 mA
